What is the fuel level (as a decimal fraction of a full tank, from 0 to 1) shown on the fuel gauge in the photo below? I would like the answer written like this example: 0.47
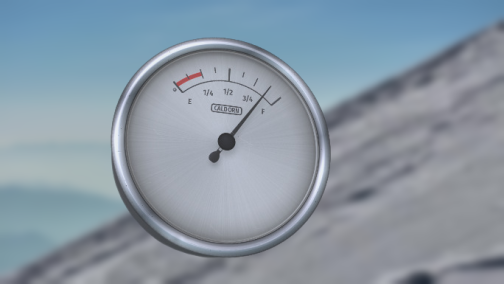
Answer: 0.875
